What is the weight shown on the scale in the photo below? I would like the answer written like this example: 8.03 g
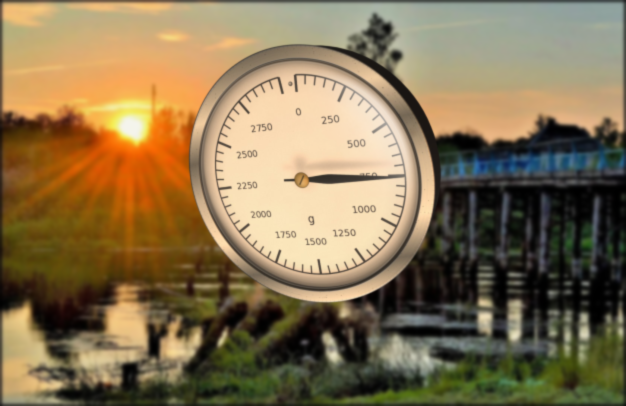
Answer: 750 g
